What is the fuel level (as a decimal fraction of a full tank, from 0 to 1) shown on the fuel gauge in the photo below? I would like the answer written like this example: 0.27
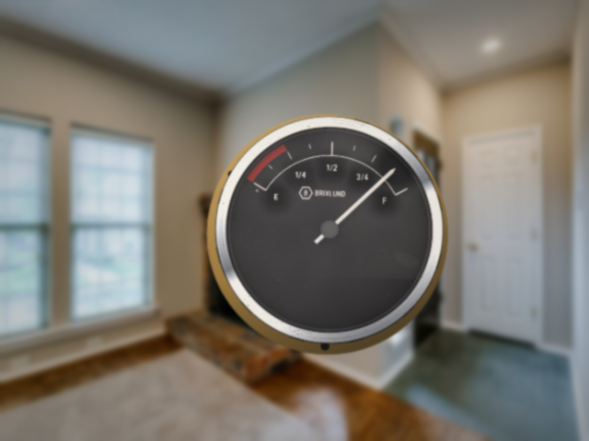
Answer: 0.875
